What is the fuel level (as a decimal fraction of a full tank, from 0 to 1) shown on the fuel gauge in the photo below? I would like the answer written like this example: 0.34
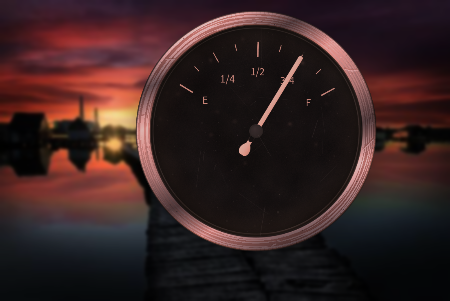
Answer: 0.75
